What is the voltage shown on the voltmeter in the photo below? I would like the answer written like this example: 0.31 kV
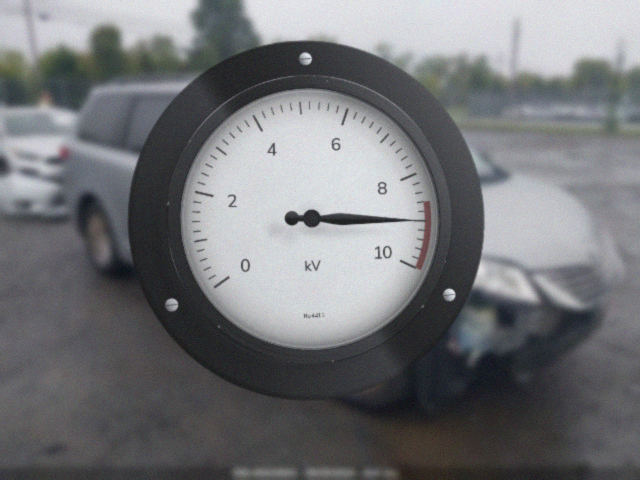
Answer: 9 kV
